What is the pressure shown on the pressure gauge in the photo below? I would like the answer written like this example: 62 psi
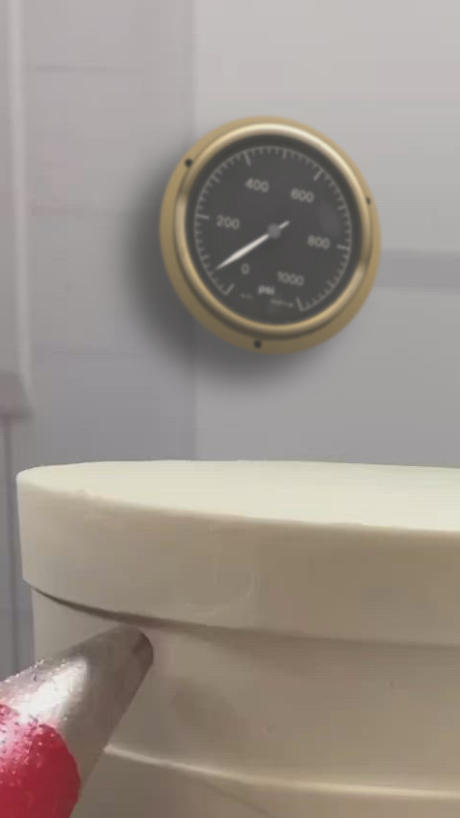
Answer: 60 psi
